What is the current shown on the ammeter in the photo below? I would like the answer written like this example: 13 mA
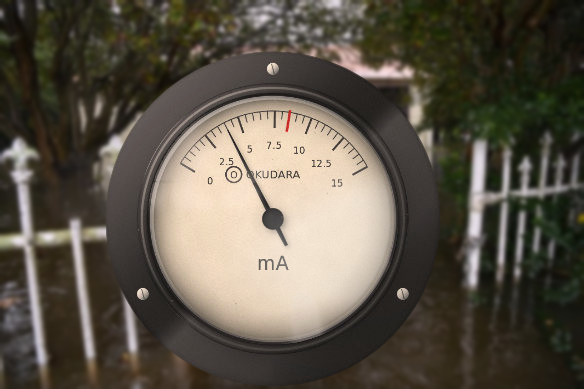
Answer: 4 mA
